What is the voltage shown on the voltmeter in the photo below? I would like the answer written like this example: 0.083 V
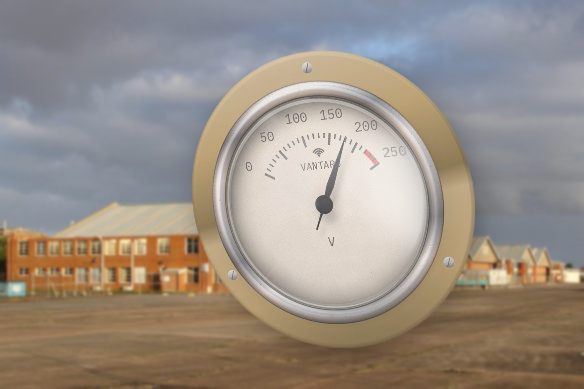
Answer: 180 V
